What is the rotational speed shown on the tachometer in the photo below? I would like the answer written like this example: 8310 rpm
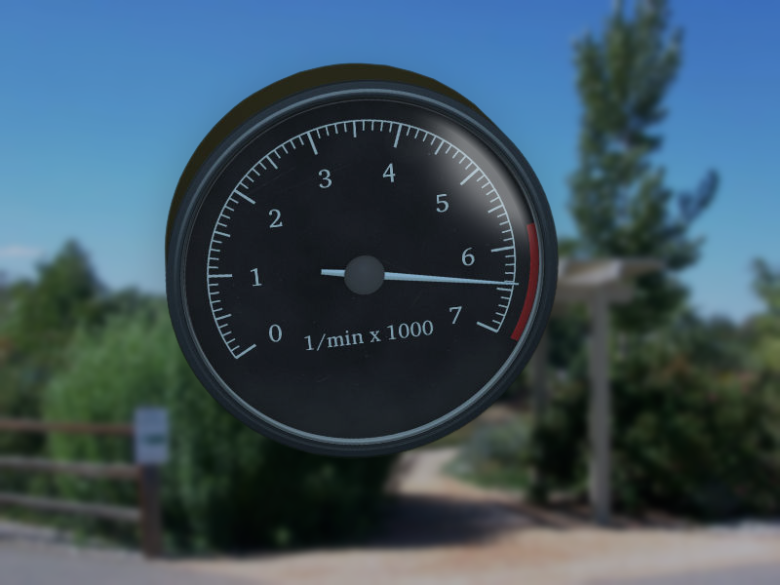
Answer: 6400 rpm
